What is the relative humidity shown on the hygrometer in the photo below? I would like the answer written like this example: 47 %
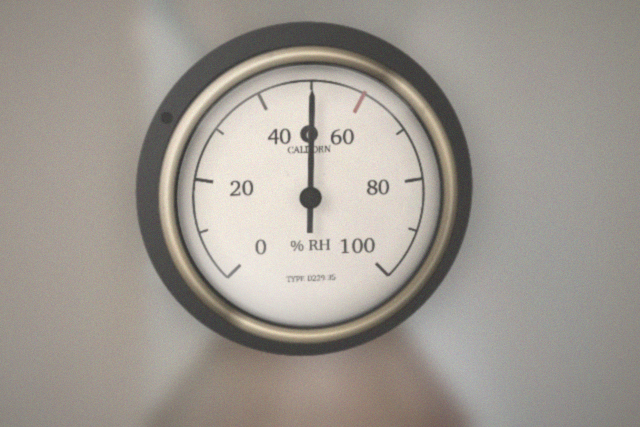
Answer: 50 %
